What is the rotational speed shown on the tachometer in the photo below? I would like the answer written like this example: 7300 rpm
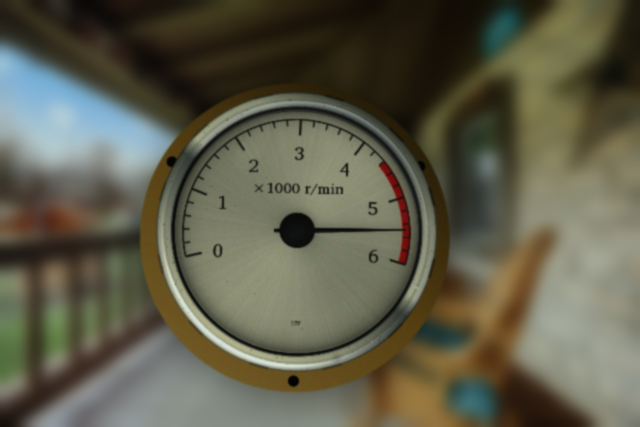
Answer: 5500 rpm
